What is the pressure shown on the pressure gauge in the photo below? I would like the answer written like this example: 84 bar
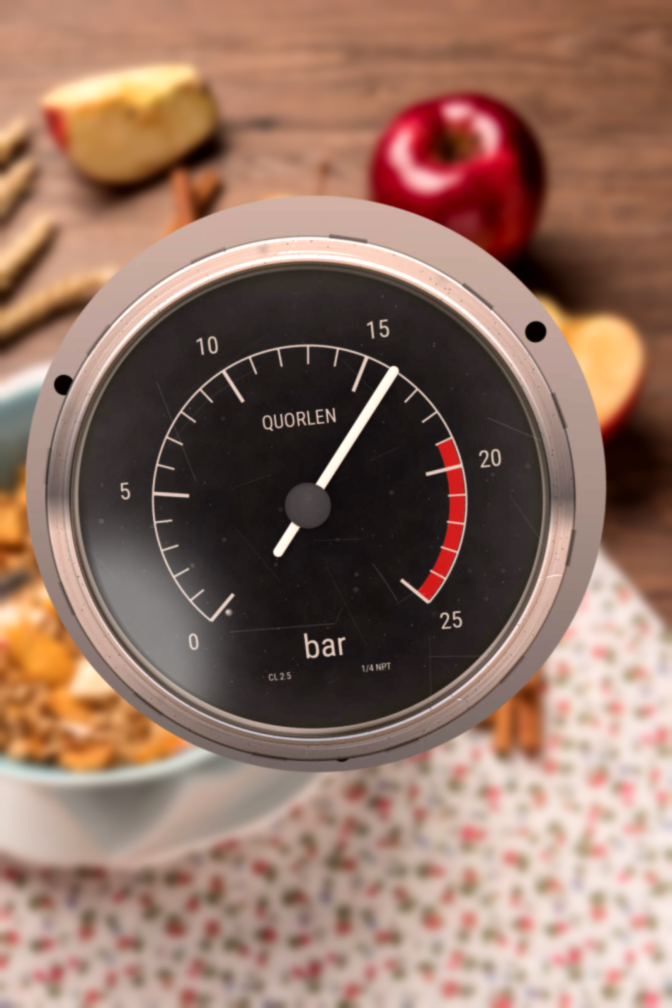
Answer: 16 bar
